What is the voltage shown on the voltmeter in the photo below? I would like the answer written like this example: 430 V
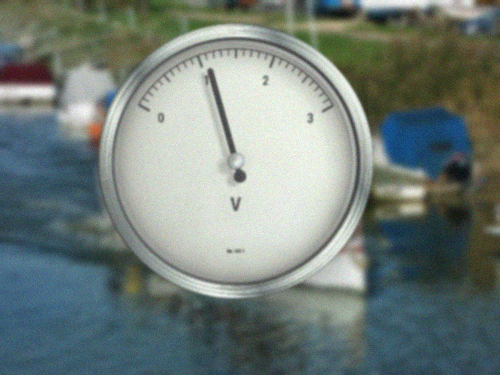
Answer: 1.1 V
